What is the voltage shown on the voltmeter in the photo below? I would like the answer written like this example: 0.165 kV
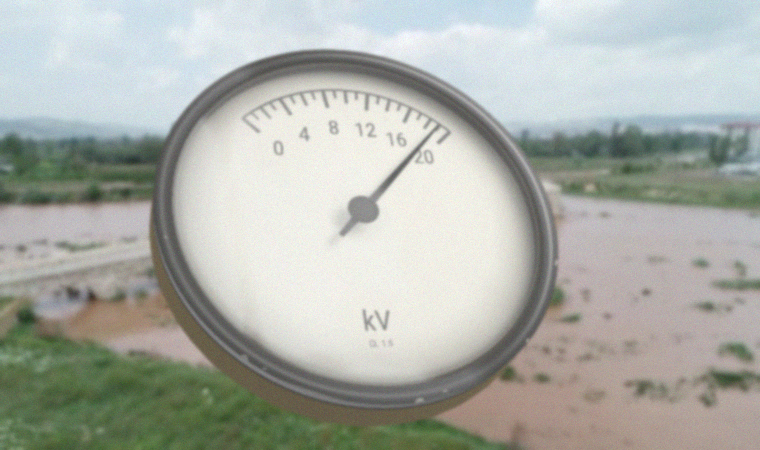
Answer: 19 kV
